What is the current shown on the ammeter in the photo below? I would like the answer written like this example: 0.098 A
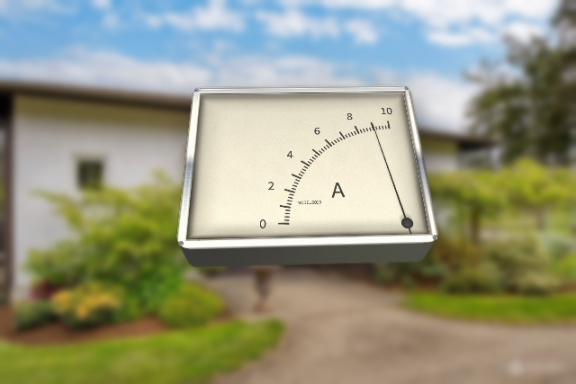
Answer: 9 A
